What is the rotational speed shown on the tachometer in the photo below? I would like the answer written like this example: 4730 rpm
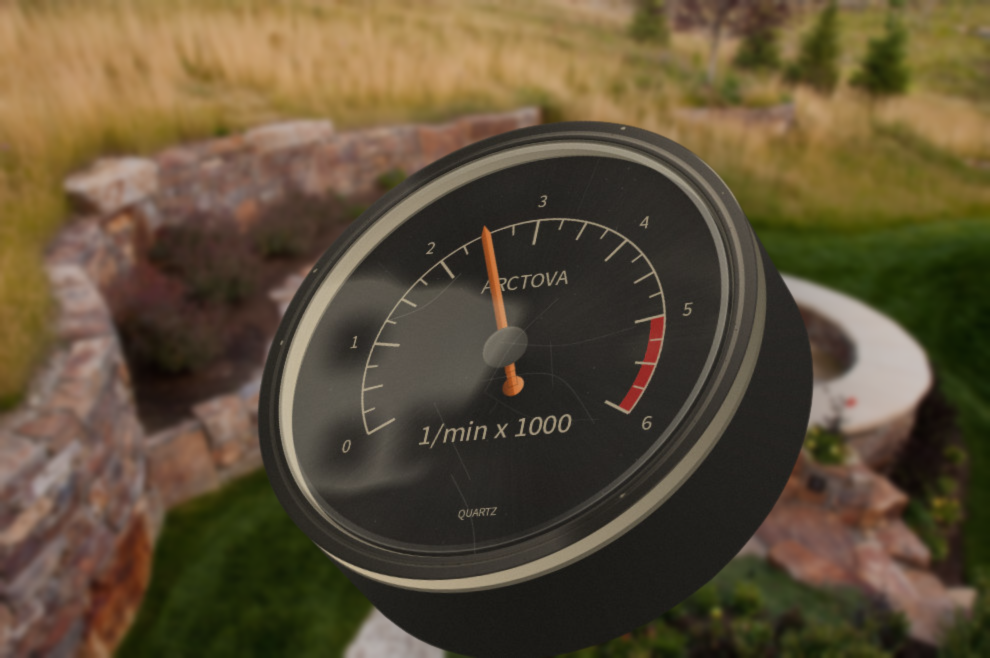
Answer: 2500 rpm
